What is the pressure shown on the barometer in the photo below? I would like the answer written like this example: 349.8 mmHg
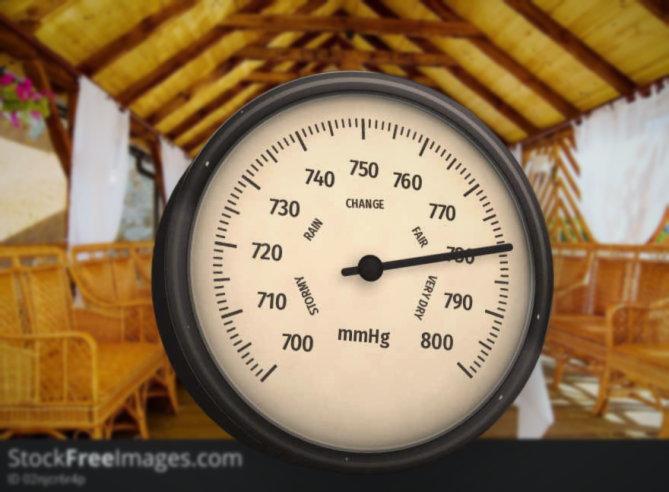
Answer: 780 mmHg
